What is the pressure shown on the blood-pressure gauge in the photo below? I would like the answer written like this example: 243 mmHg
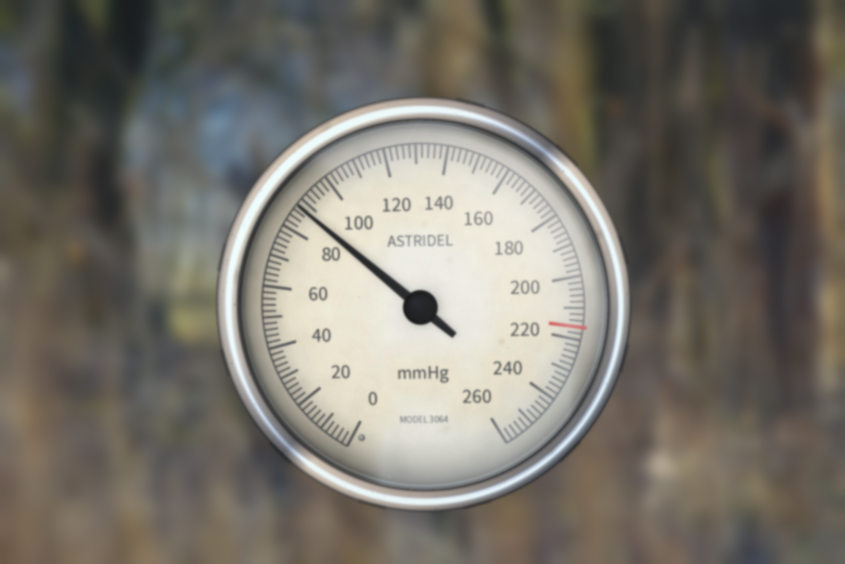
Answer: 88 mmHg
